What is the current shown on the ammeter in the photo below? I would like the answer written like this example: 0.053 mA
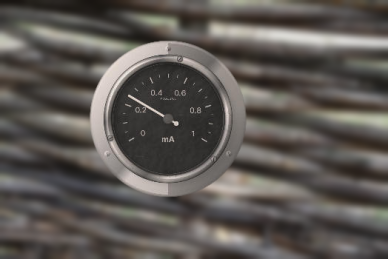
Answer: 0.25 mA
